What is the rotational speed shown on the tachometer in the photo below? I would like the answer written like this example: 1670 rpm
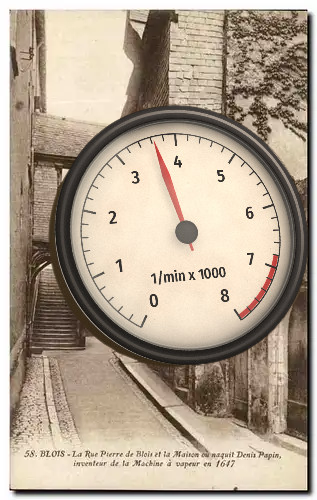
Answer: 3600 rpm
